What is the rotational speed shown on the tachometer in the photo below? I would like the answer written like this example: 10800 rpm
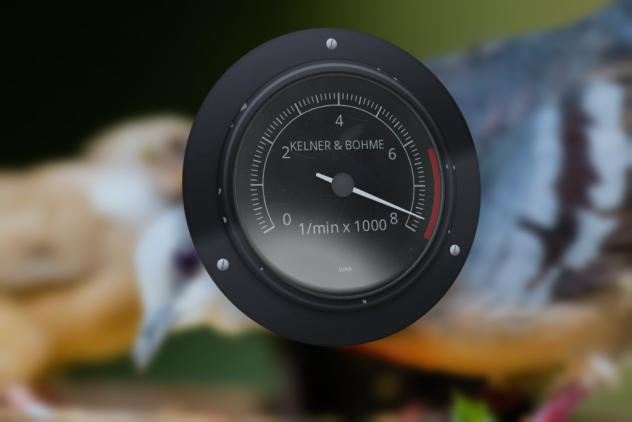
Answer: 7700 rpm
